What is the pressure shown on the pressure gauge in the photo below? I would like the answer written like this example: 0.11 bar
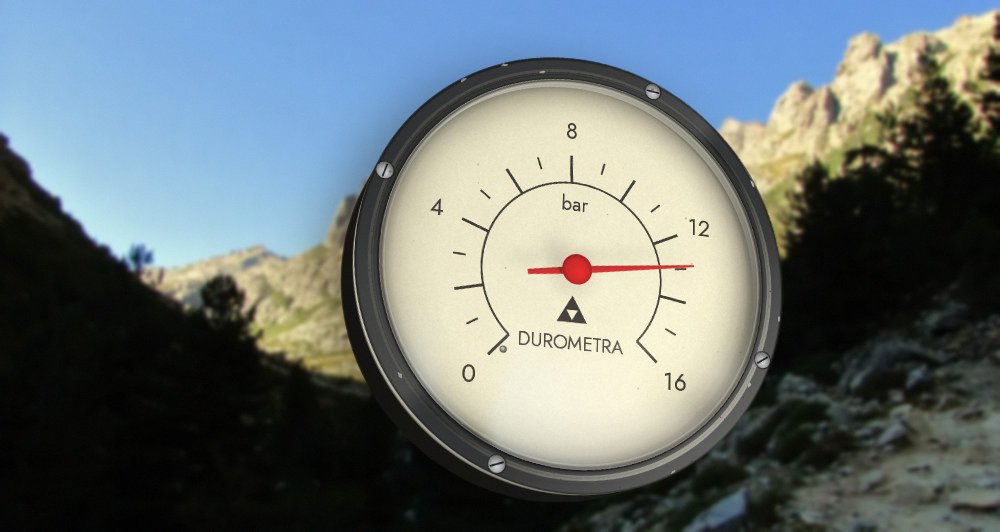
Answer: 13 bar
